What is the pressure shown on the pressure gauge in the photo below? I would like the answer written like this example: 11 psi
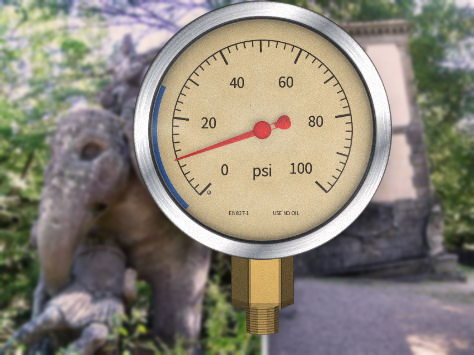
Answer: 10 psi
